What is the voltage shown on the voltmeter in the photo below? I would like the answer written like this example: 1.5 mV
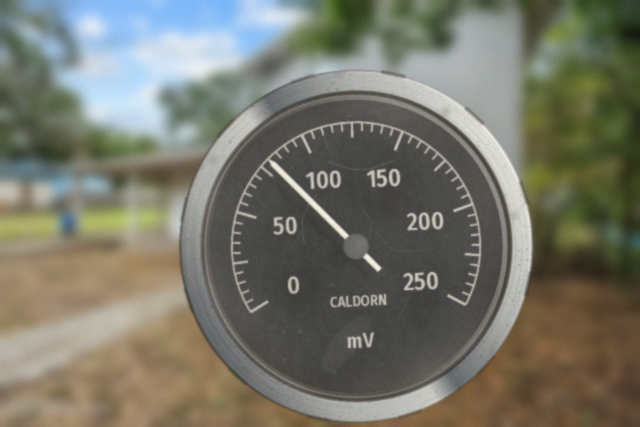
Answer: 80 mV
